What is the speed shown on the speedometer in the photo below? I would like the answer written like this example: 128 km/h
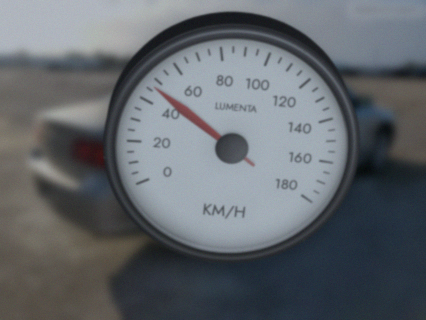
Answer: 47.5 km/h
